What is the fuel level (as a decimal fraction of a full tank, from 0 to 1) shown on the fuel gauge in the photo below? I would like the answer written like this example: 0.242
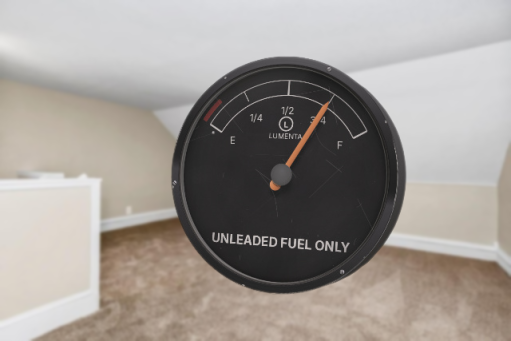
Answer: 0.75
